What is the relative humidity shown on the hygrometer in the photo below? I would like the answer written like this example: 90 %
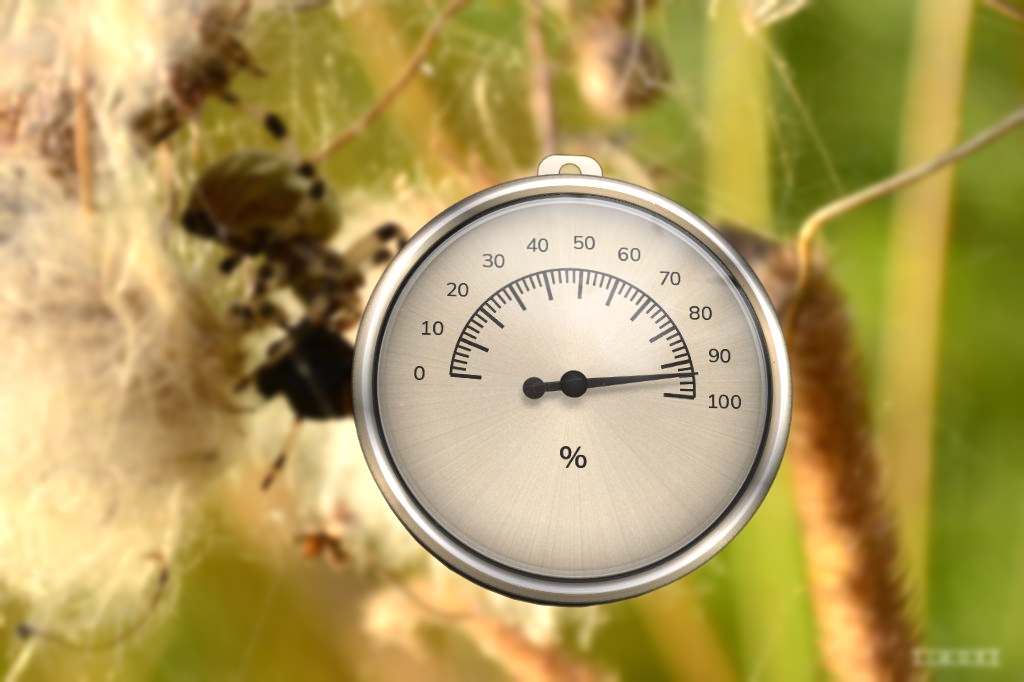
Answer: 94 %
